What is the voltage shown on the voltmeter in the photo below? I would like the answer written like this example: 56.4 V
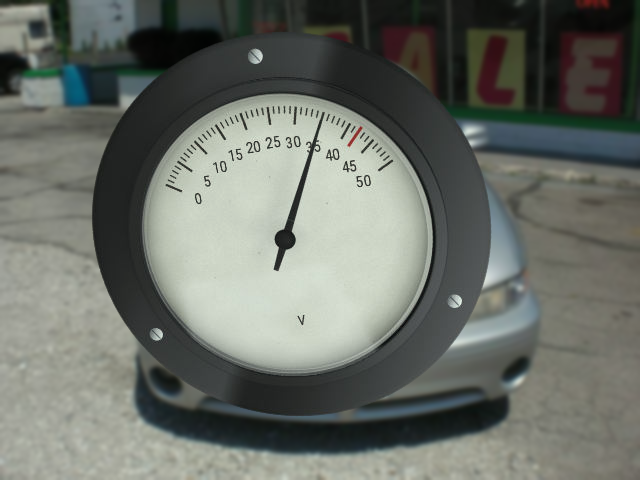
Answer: 35 V
